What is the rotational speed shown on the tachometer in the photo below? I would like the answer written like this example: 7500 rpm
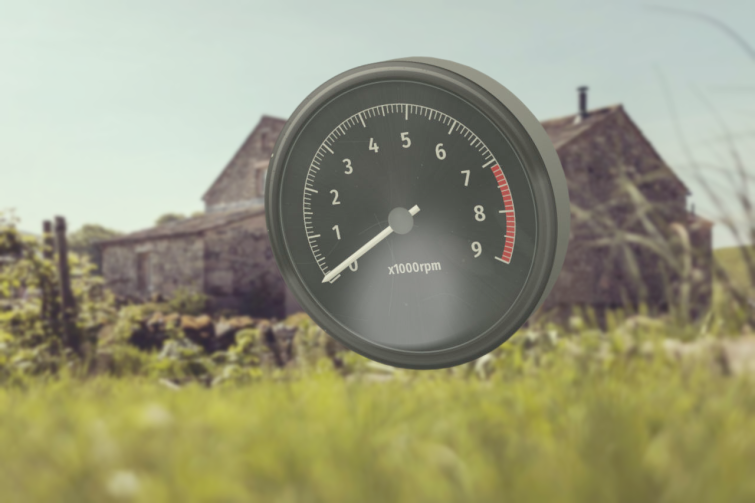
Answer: 100 rpm
